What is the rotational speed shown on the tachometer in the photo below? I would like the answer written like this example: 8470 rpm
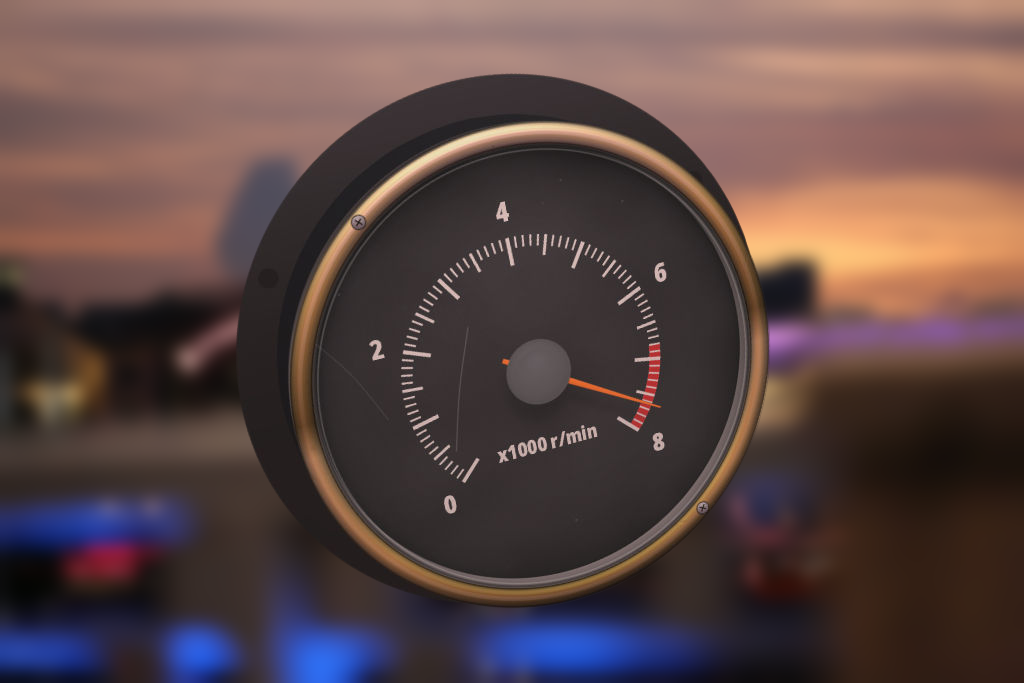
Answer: 7600 rpm
